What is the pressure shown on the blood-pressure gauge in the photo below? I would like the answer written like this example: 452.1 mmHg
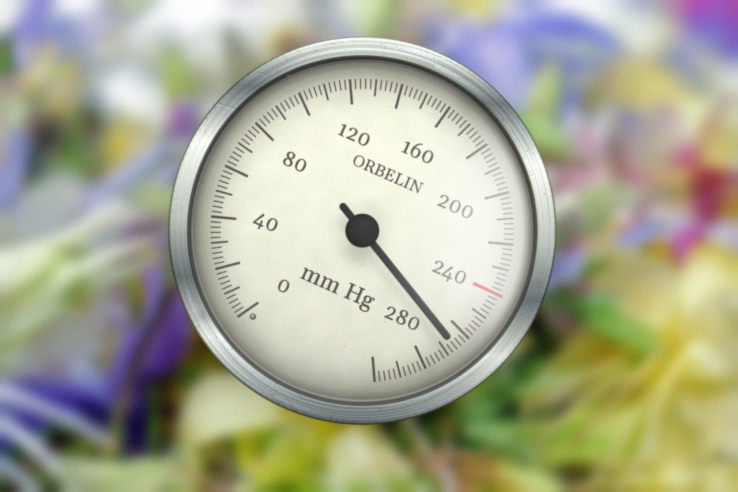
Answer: 266 mmHg
